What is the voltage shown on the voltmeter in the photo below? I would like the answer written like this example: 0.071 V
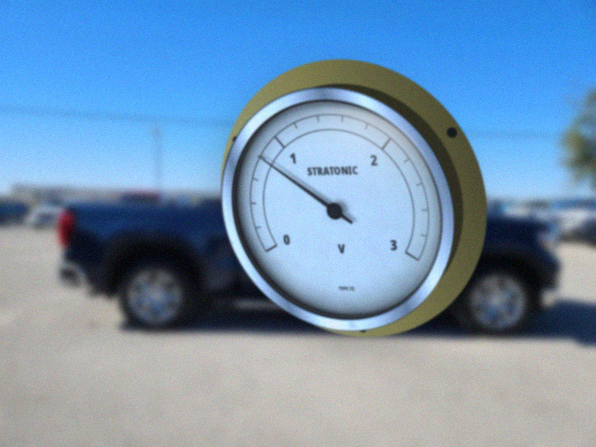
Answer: 0.8 V
